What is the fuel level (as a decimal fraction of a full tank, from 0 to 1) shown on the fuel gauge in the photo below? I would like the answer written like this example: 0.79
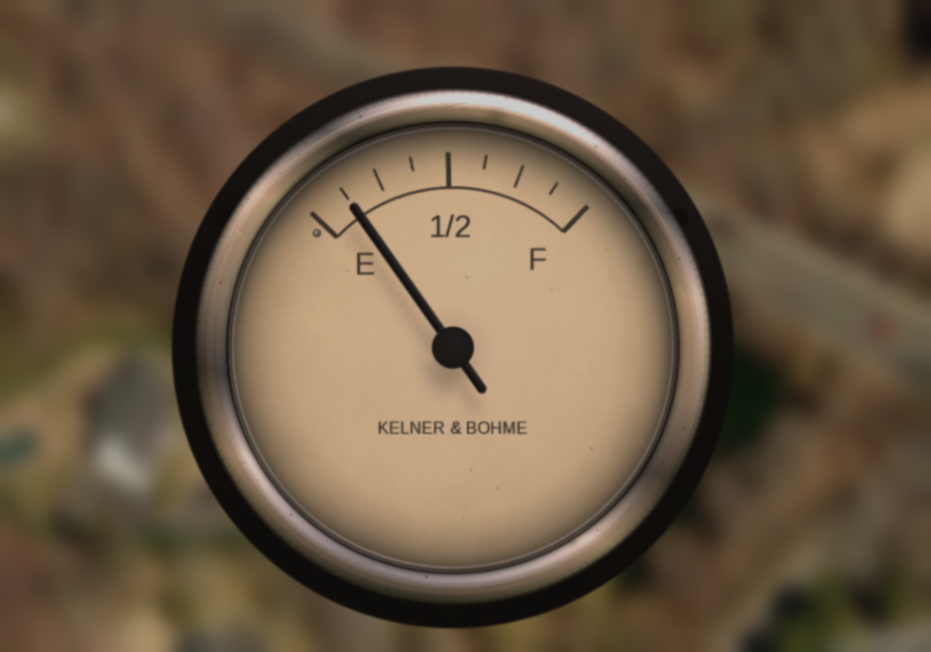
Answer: 0.125
